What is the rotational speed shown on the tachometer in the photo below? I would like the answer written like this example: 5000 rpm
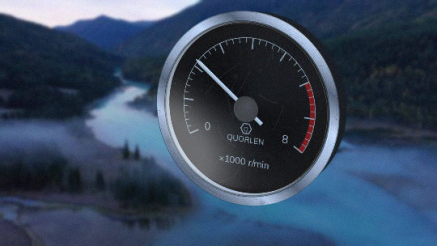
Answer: 2200 rpm
